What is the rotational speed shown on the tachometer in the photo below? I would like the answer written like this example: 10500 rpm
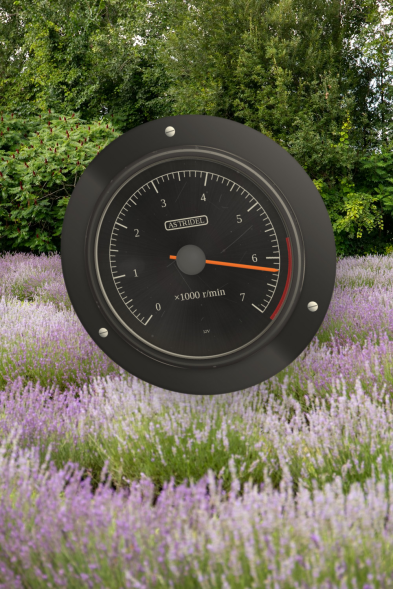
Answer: 6200 rpm
